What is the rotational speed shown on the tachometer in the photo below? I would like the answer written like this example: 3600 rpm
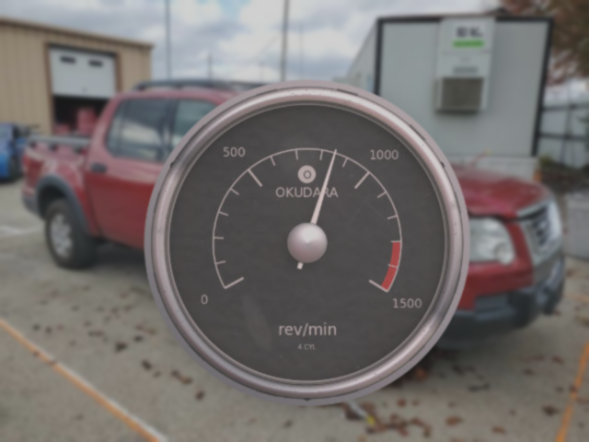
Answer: 850 rpm
